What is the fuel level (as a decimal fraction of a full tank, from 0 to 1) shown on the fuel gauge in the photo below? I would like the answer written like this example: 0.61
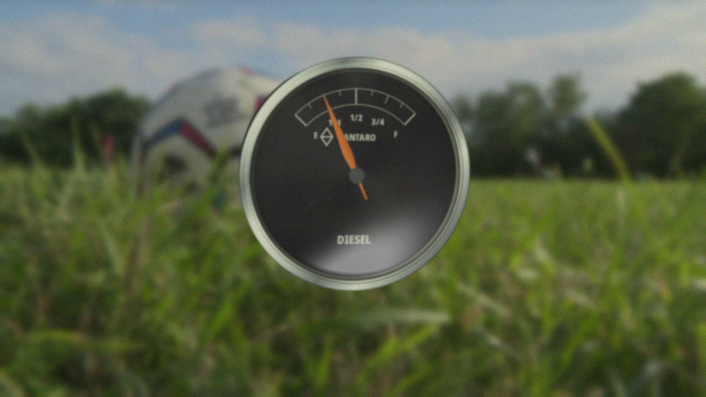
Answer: 0.25
